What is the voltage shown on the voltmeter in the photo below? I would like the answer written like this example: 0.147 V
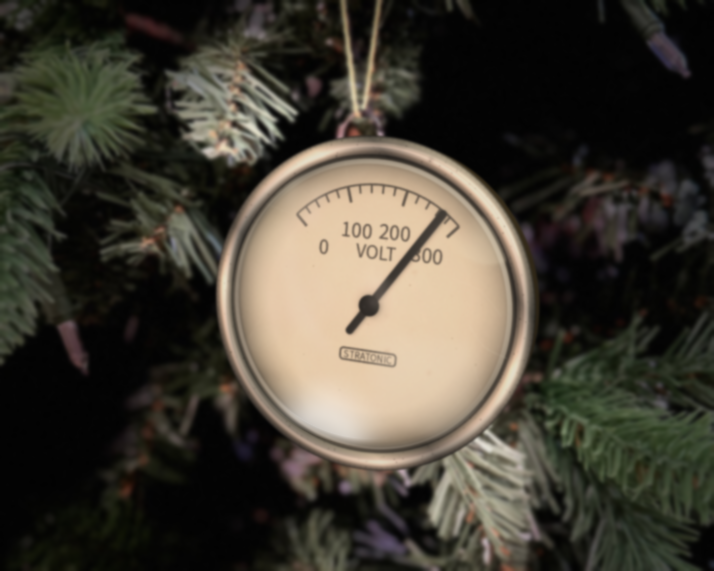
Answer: 270 V
